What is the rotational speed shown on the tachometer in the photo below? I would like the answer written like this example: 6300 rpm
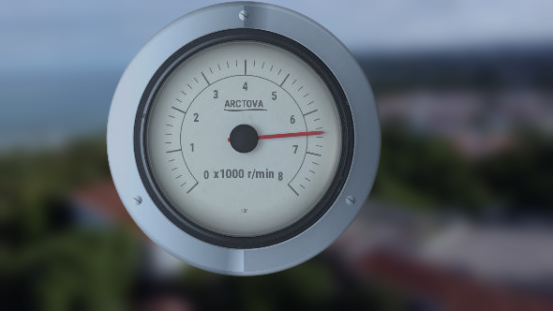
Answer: 6500 rpm
